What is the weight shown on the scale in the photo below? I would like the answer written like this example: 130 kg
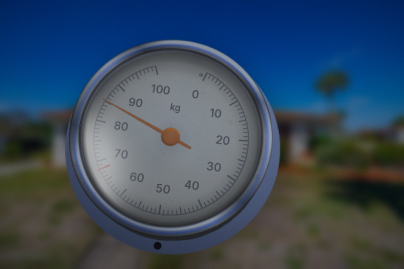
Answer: 85 kg
